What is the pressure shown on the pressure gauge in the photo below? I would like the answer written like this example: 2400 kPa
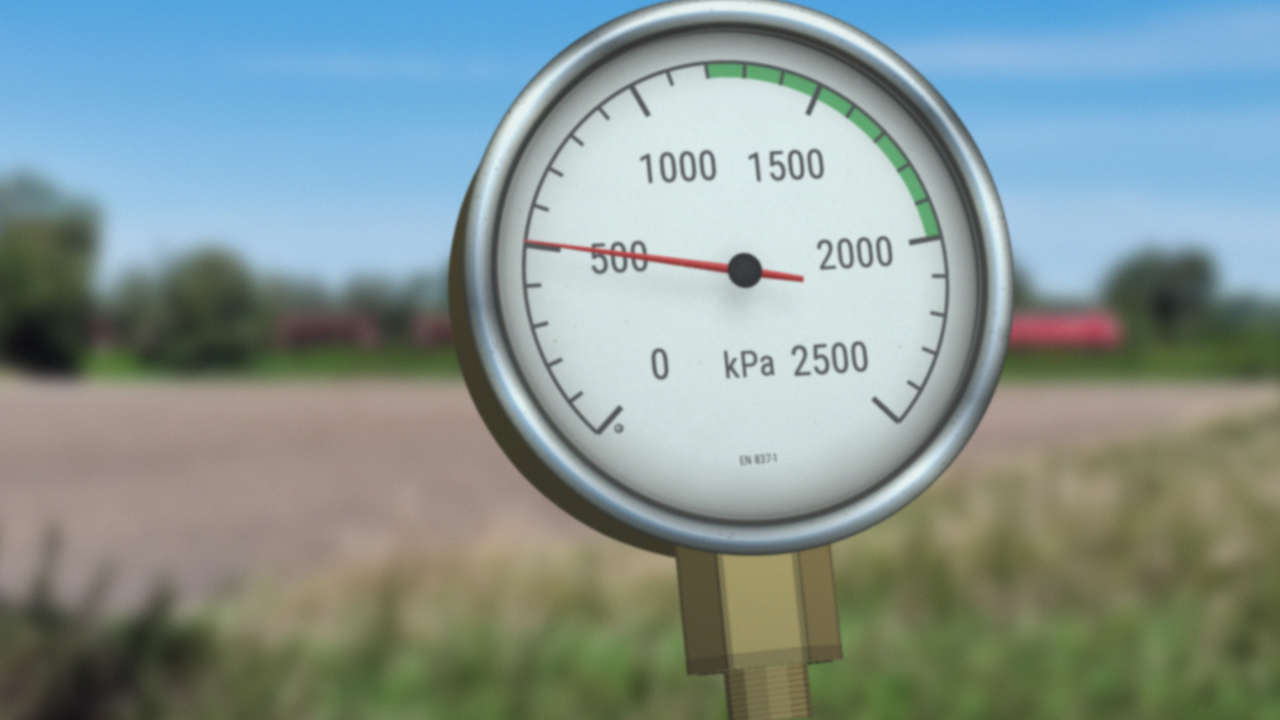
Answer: 500 kPa
